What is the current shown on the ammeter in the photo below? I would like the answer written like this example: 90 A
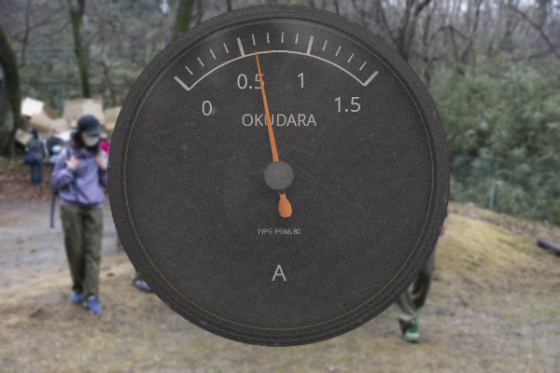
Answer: 0.6 A
